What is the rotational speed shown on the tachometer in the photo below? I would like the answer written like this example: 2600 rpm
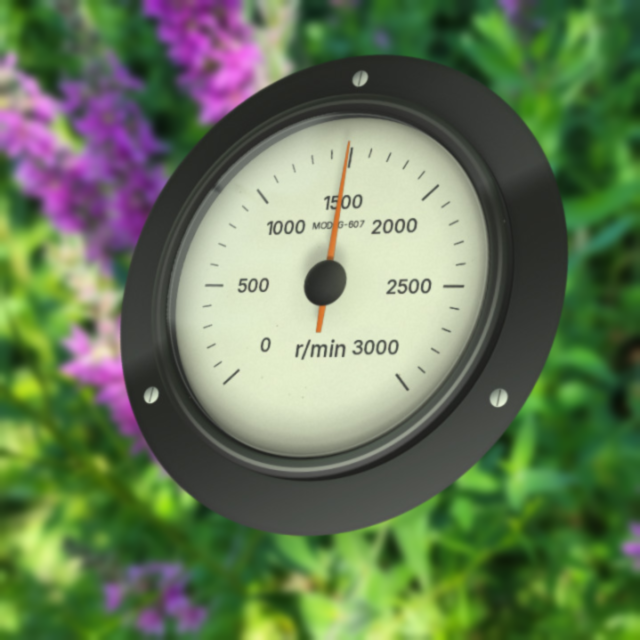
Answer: 1500 rpm
